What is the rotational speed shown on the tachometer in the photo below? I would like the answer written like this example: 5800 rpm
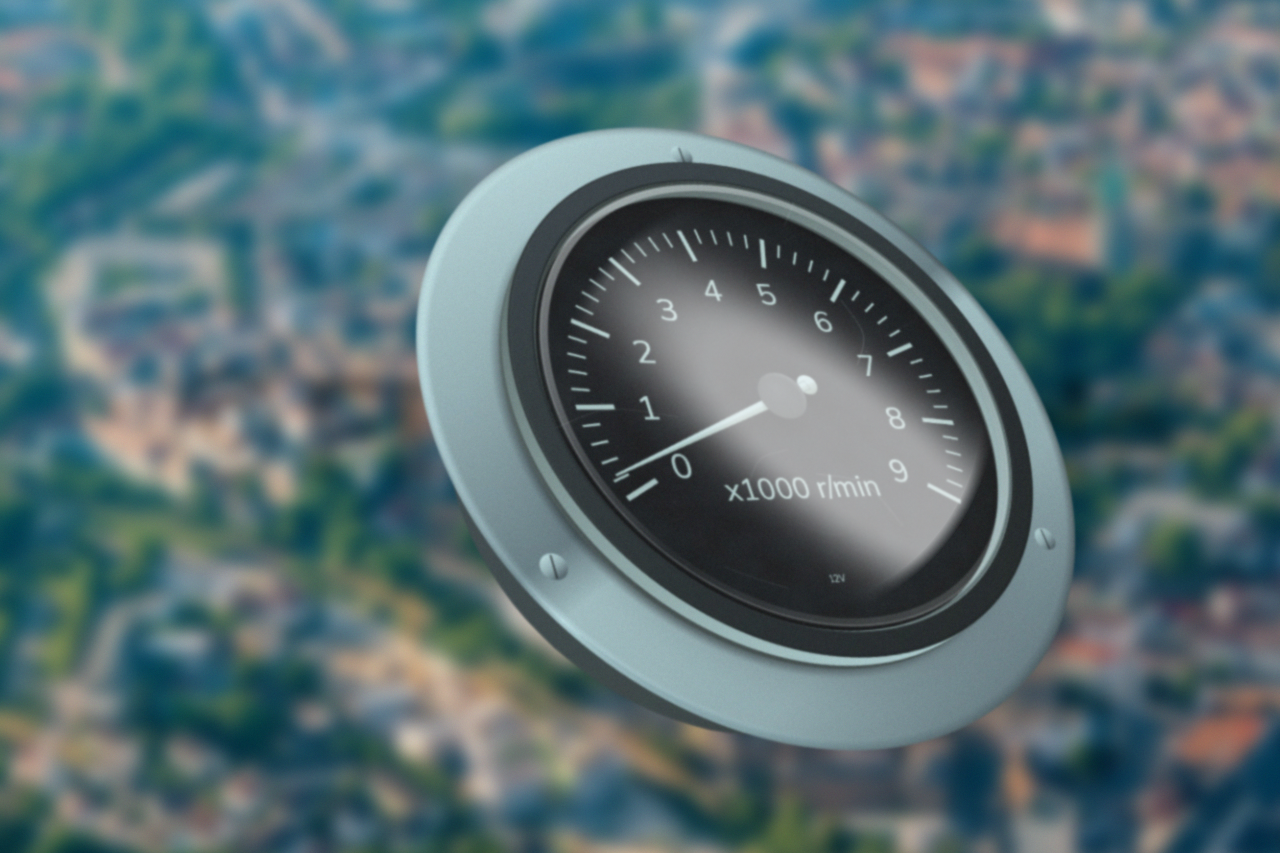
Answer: 200 rpm
